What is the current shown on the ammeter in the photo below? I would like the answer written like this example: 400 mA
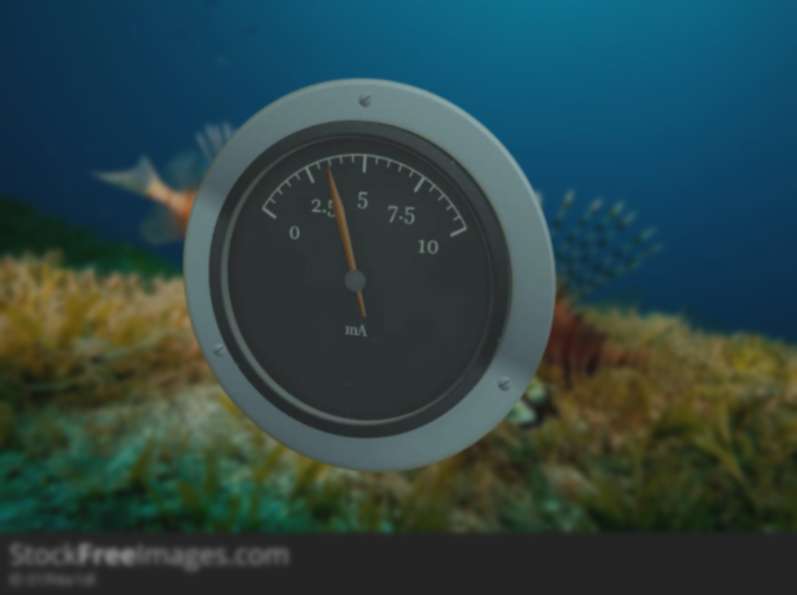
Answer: 3.5 mA
